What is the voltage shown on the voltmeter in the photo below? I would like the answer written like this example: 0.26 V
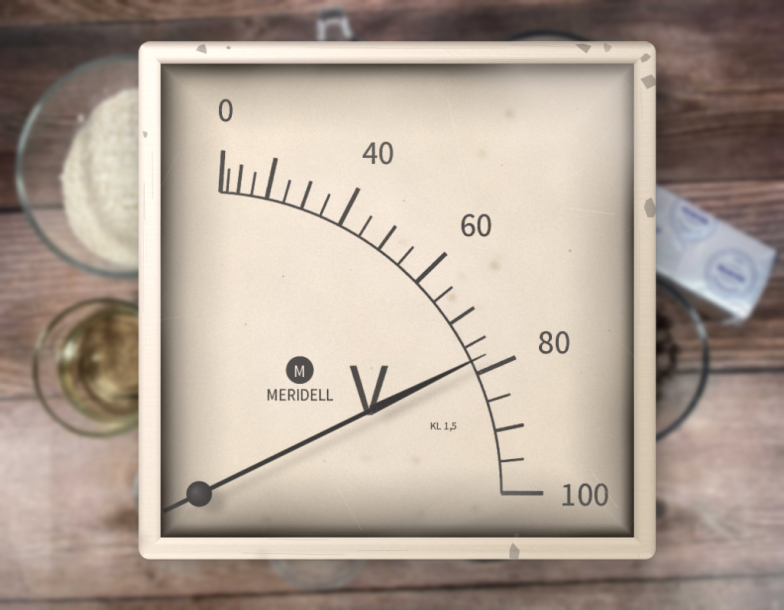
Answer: 77.5 V
